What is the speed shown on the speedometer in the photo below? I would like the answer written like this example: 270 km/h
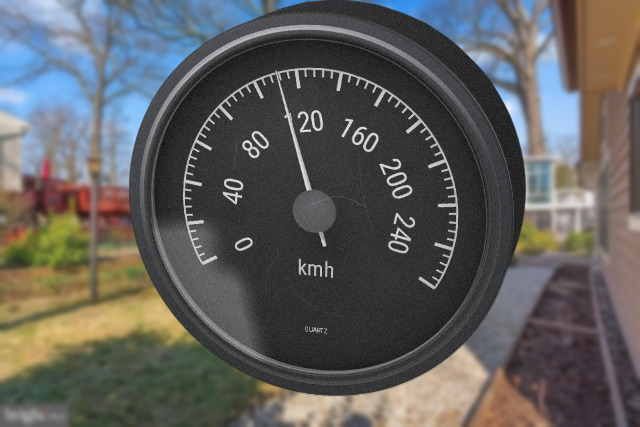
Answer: 112 km/h
